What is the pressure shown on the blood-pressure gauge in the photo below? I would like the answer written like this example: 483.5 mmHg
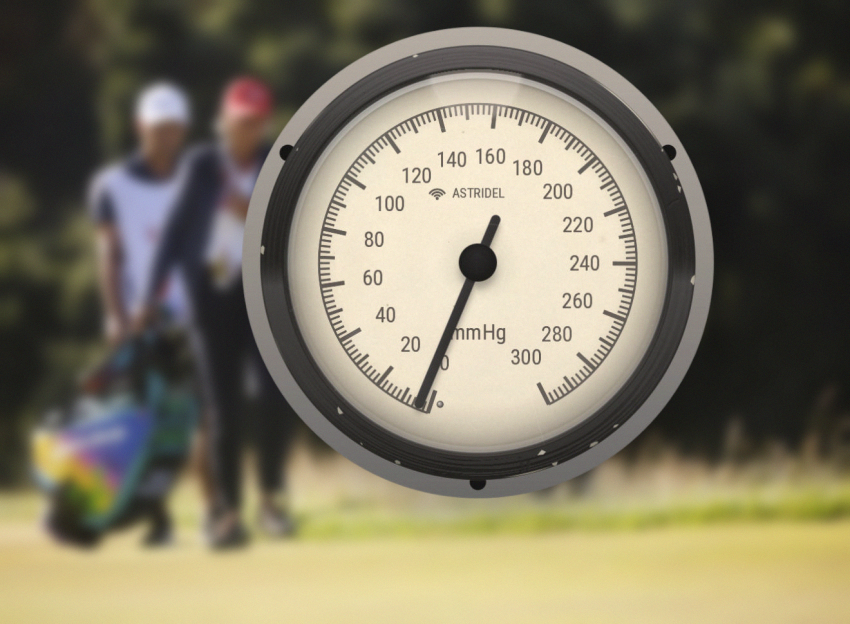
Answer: 4 mmHg
